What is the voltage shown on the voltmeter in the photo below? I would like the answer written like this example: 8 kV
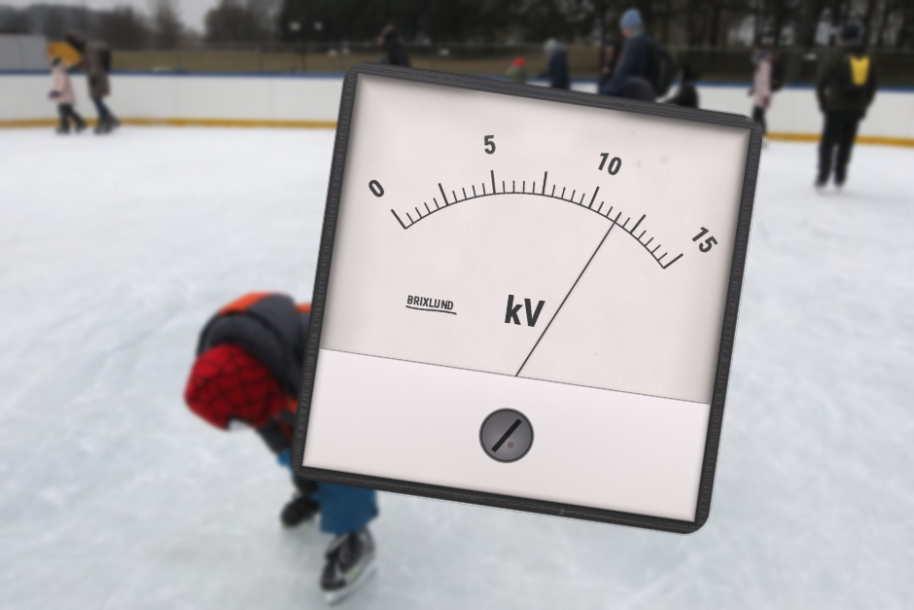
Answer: 11.5 kV
